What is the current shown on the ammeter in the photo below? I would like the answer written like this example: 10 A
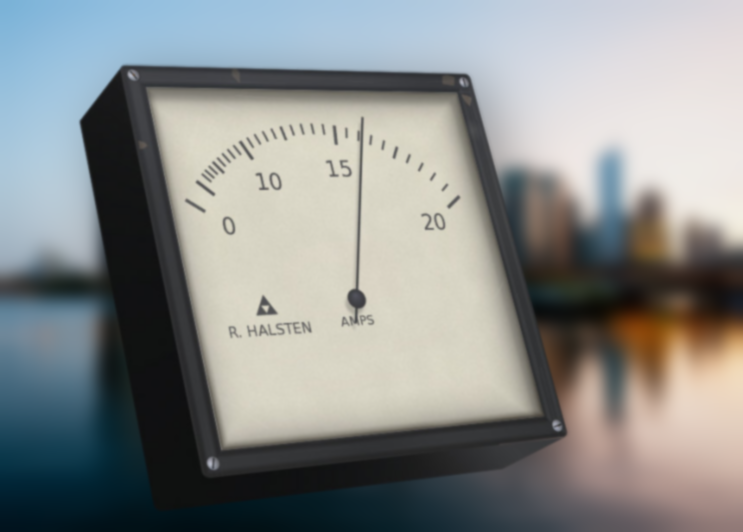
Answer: 16 A
